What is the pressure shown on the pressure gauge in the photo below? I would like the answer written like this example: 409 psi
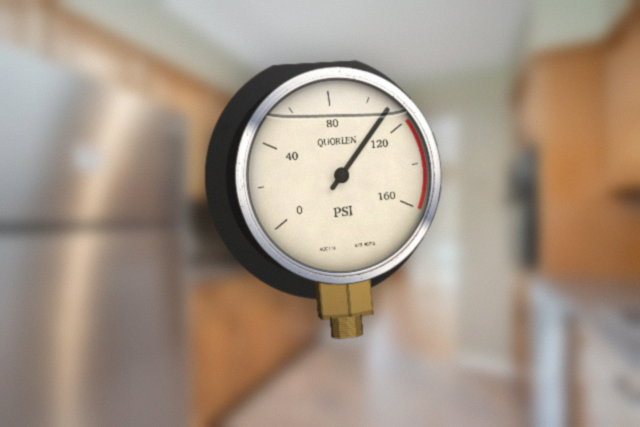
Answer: 110 psi
